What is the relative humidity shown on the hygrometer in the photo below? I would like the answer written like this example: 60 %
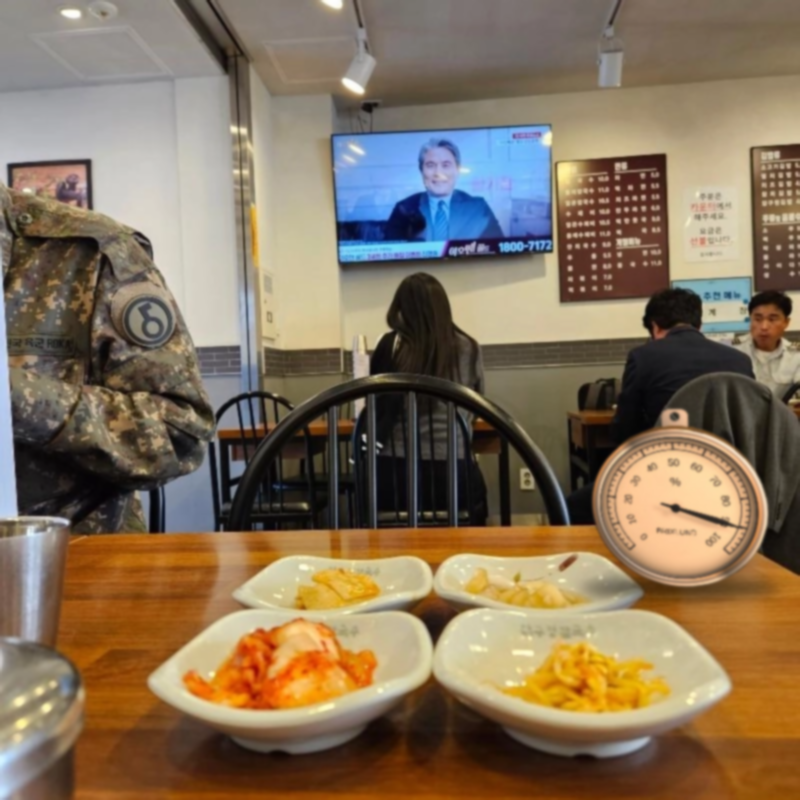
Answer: 90 %
